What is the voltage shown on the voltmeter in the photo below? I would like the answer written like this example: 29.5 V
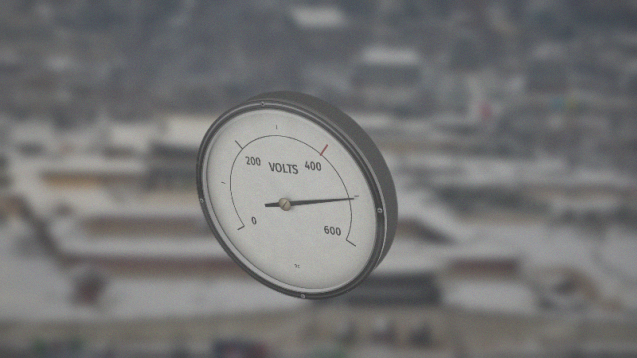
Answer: 500 V
